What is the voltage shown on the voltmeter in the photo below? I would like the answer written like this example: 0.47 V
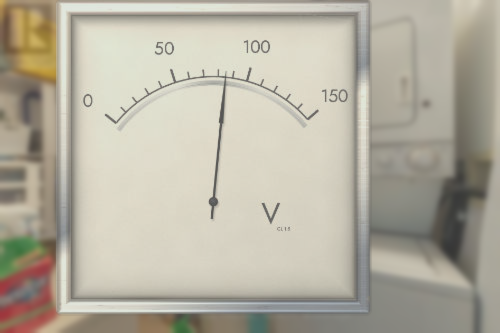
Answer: 85 V
